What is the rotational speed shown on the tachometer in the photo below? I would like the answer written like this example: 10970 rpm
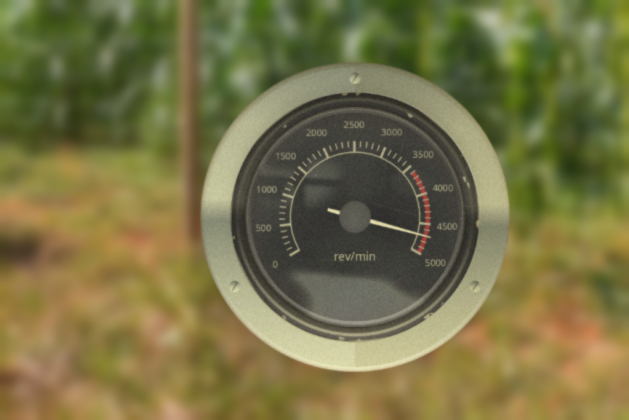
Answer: 4700 rpm
